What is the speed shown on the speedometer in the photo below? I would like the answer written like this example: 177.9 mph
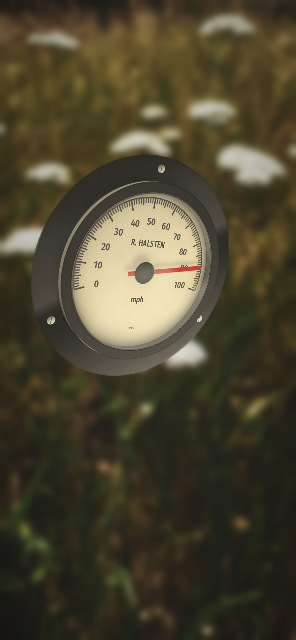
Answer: 90 mph
